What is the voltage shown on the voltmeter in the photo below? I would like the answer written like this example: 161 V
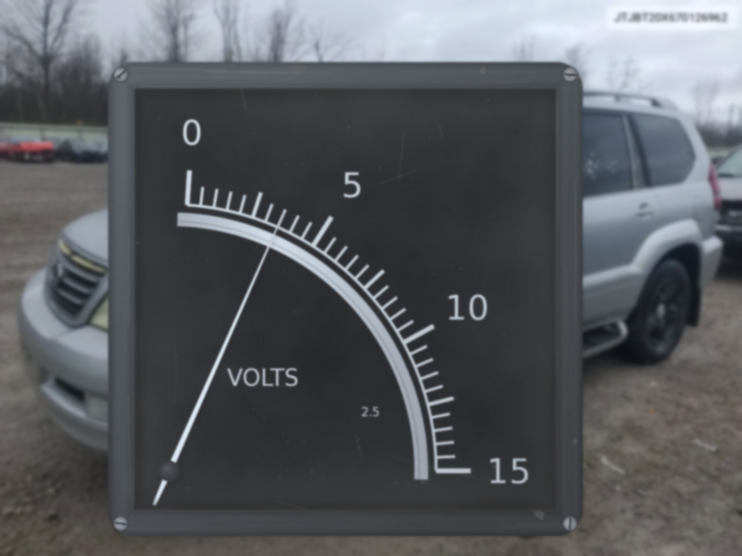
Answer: 3.5 V
